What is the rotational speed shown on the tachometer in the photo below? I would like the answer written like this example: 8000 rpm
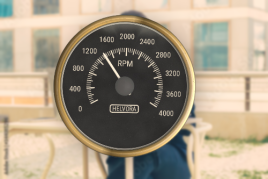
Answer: 1400 rpm
